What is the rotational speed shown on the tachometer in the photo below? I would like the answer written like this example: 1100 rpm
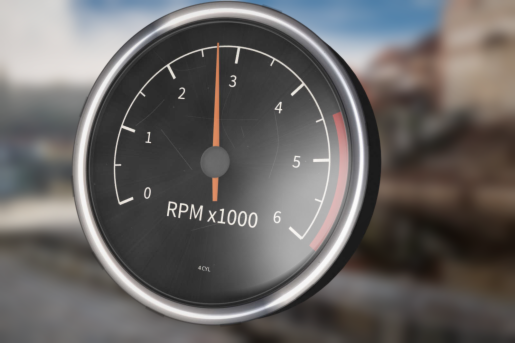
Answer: 2750 rpm
